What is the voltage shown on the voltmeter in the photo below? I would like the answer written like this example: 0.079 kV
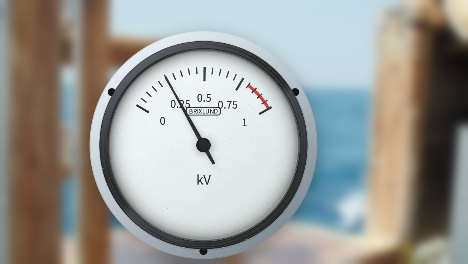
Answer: 0.25 kV
